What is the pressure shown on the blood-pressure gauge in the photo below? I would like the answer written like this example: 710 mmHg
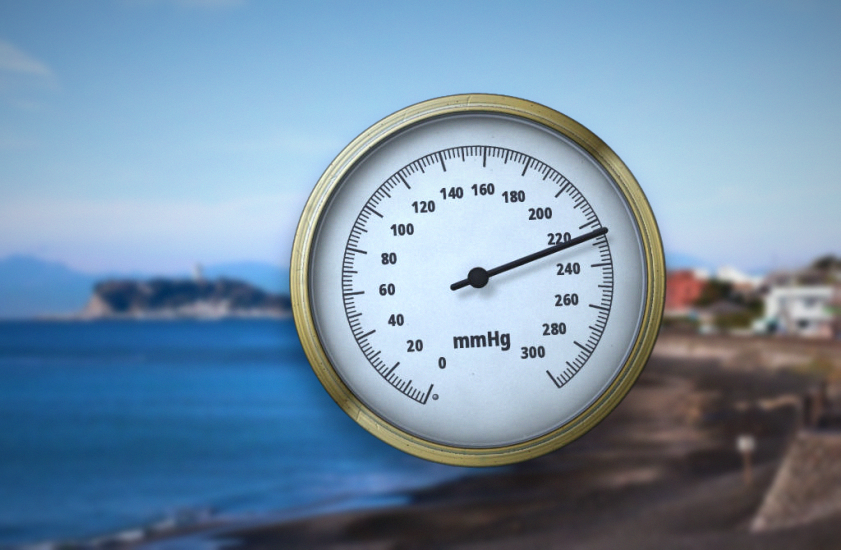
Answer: 226 mmHg
